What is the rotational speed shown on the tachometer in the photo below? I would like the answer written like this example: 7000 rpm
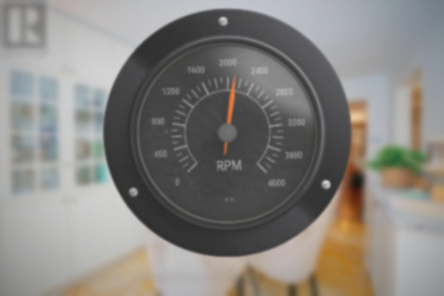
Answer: 2100 rpm
